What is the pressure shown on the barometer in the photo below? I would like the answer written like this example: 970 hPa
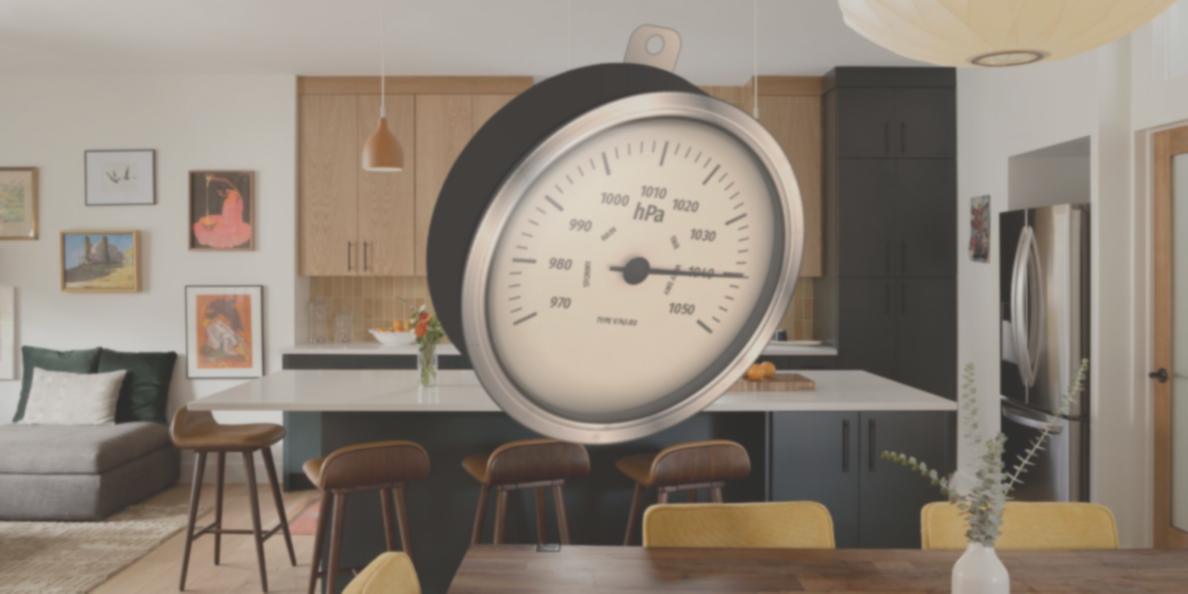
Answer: 1040 hPa
